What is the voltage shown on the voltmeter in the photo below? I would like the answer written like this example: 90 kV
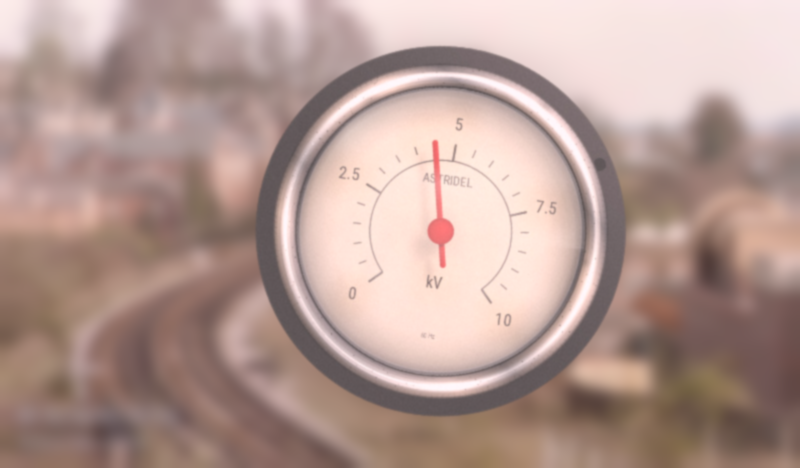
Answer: 4.5 kV
